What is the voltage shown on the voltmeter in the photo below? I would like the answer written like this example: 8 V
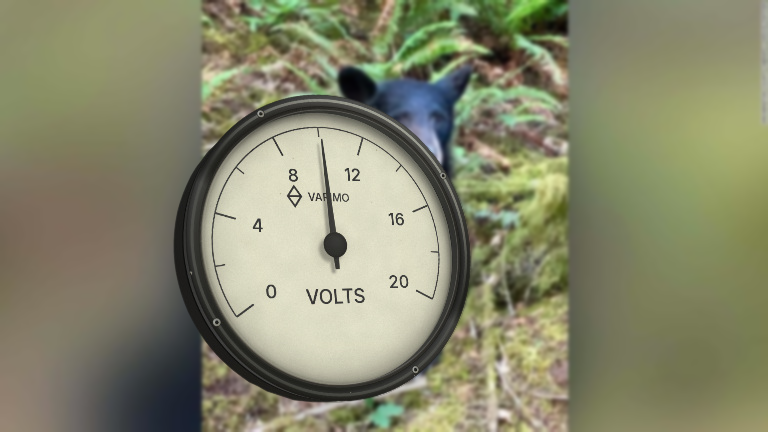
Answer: 10 V
